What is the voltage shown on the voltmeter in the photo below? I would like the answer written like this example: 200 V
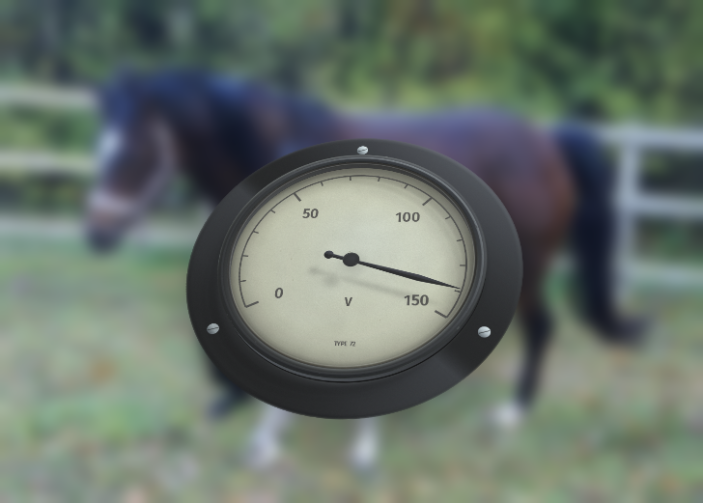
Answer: 140 V
